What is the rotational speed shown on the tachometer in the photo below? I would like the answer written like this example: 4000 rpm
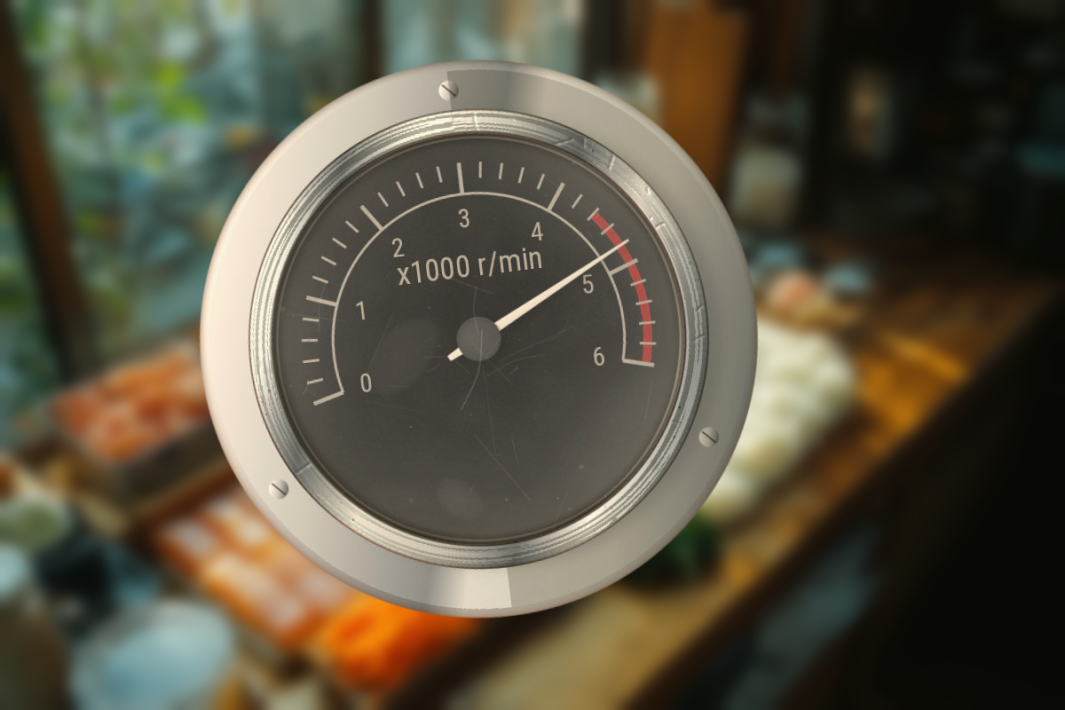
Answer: 4800 rpm
